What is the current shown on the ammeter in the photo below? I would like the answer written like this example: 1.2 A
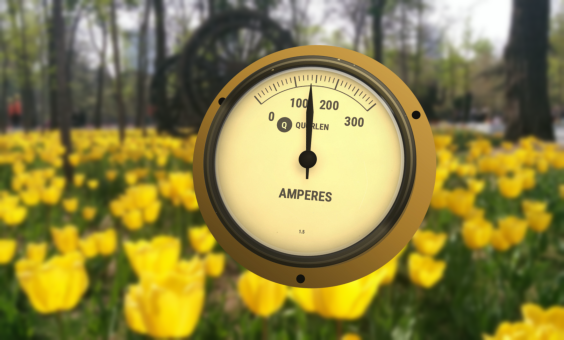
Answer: 140 A
